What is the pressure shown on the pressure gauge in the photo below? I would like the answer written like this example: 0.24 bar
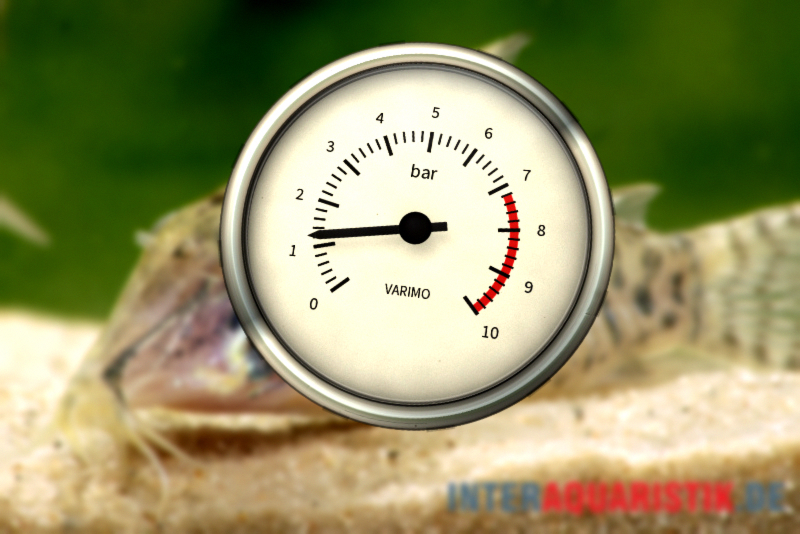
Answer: 1.2 bar
